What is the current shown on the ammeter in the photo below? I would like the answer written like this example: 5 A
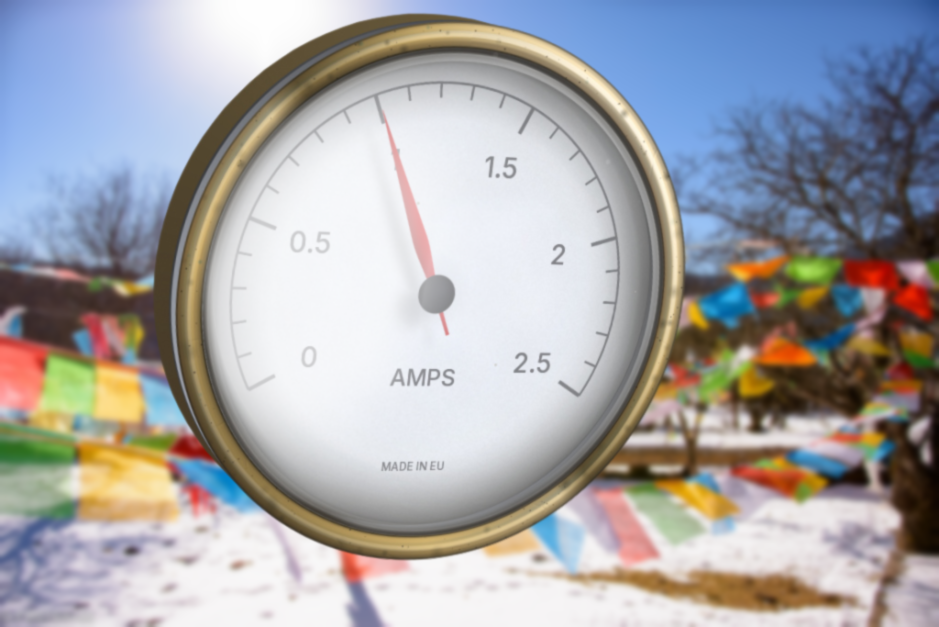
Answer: 1 A
